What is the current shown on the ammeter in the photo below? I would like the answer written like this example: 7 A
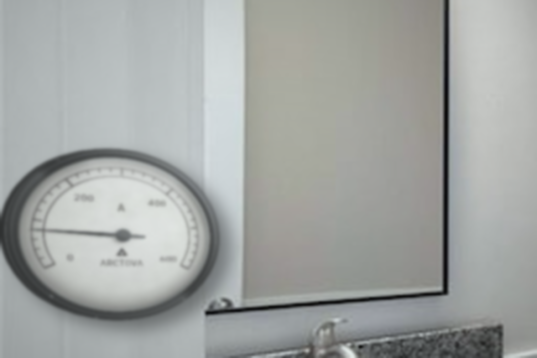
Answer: 80 A
